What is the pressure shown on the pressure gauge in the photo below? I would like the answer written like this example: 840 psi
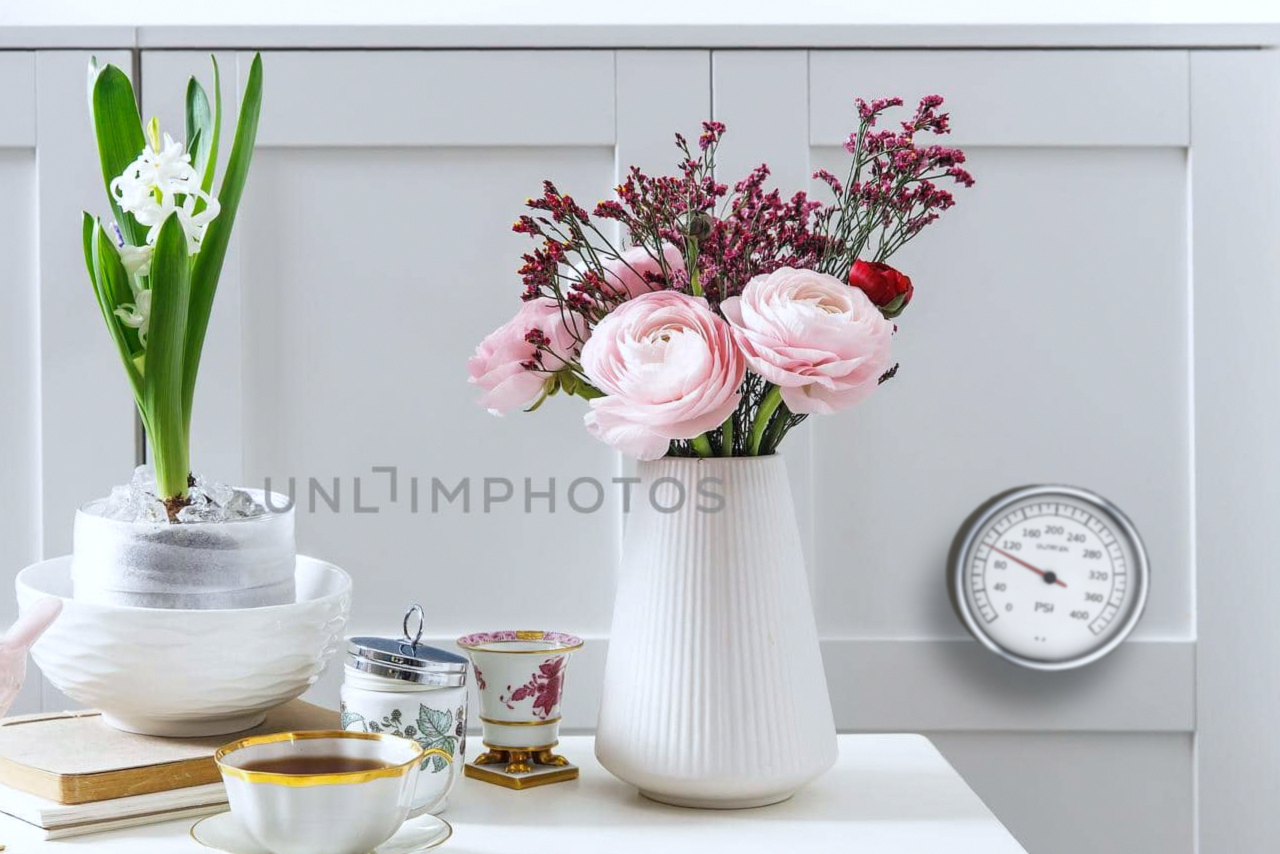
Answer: 100 psi
